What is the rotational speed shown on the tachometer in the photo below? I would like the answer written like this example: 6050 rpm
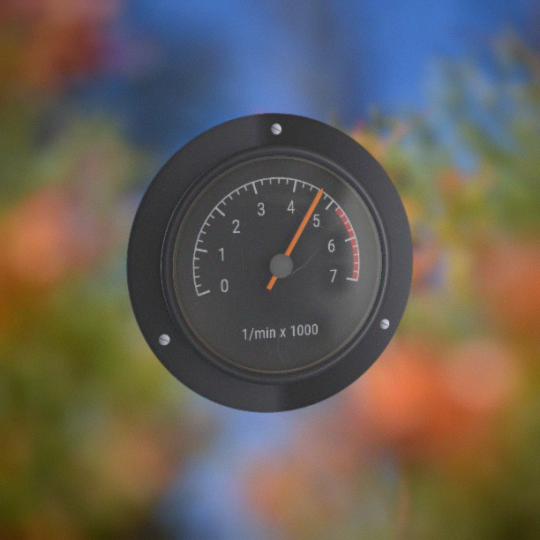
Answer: 4600 rpm
